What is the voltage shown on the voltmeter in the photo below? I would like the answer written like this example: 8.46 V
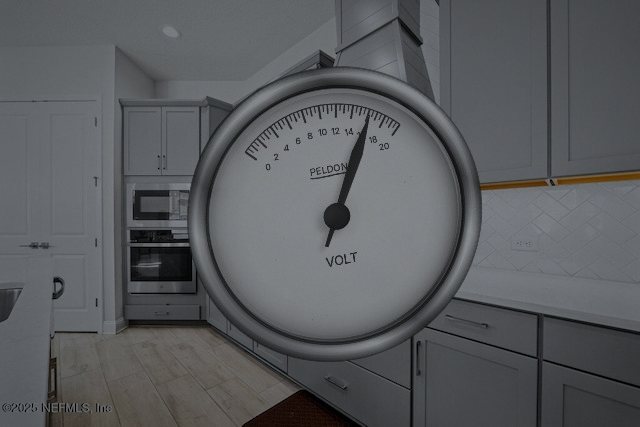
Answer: 16 V
